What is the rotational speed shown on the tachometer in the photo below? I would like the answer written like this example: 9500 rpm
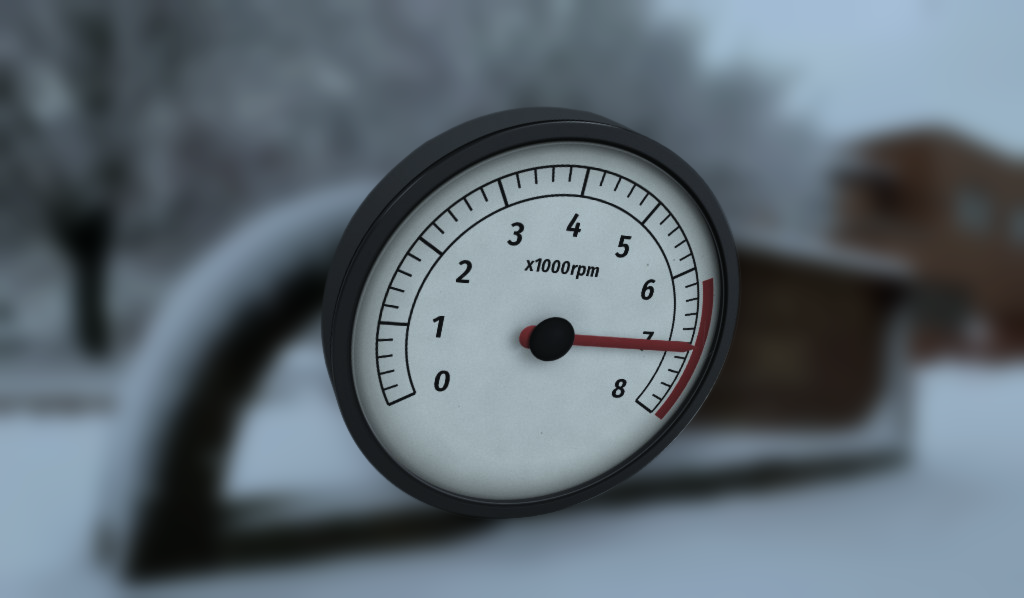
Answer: 7000 rpm
